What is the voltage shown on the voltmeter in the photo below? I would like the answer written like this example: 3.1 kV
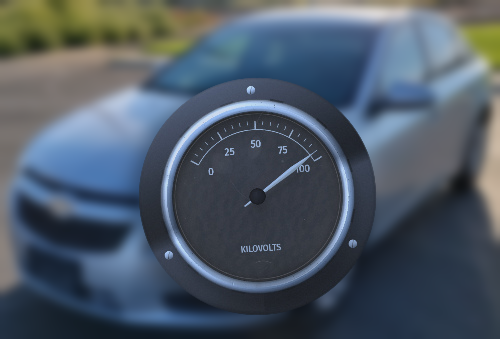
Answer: 95 kV
